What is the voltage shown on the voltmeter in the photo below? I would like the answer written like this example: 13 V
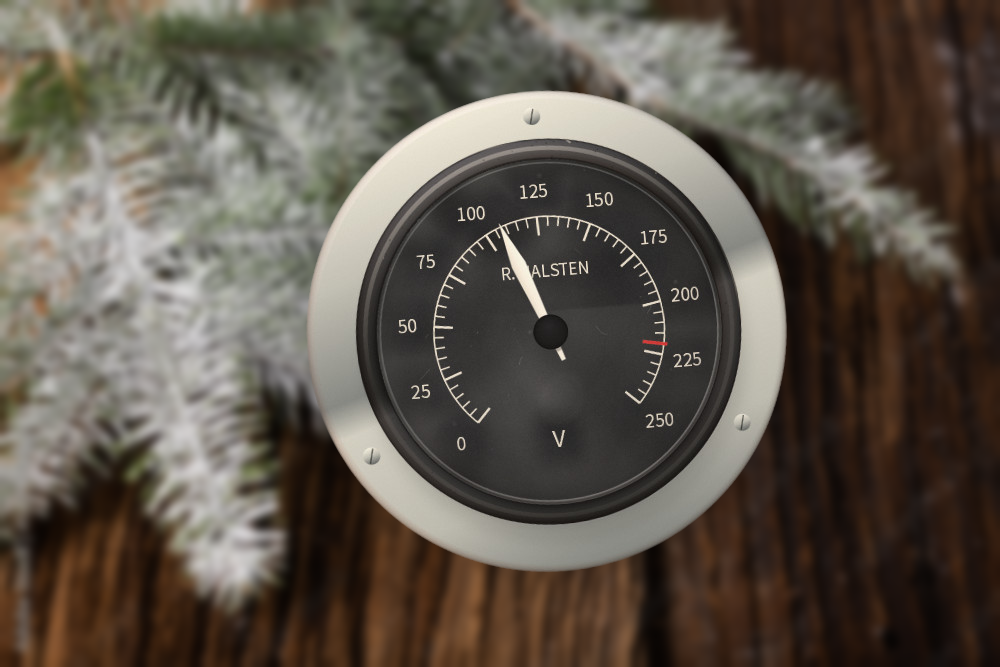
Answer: 107.5 V
